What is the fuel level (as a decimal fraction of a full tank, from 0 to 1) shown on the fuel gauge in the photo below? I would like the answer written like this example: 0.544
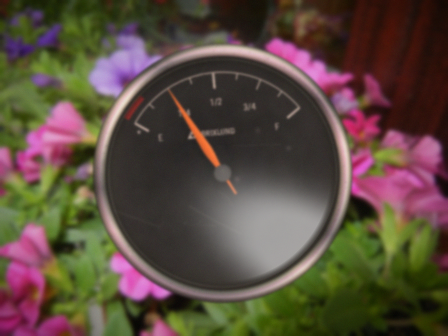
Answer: 0.25
